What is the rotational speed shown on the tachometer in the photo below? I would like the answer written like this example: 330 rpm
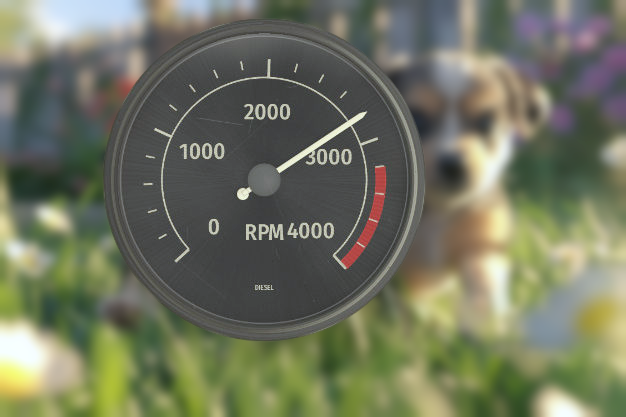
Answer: 2800 rpm
